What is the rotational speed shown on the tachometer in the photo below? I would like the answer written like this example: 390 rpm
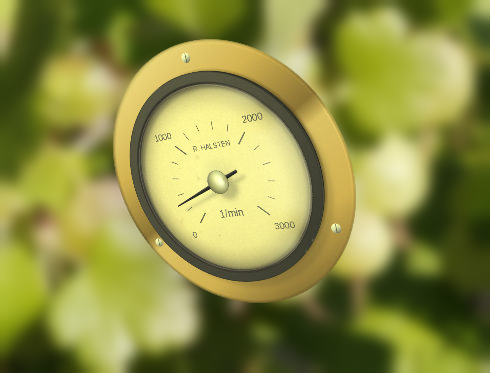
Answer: 300 rpm
